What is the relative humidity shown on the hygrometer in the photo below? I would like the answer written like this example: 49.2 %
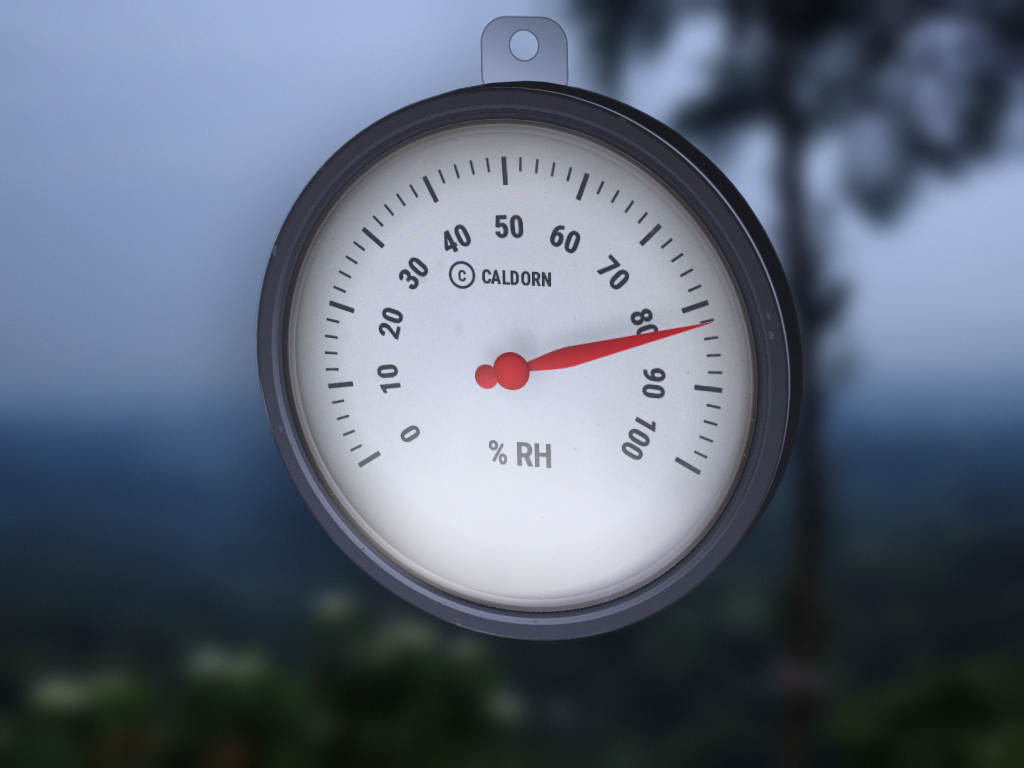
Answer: 82 %
